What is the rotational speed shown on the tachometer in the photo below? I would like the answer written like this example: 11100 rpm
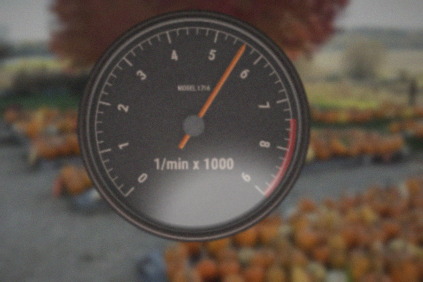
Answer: 5600 rpm
